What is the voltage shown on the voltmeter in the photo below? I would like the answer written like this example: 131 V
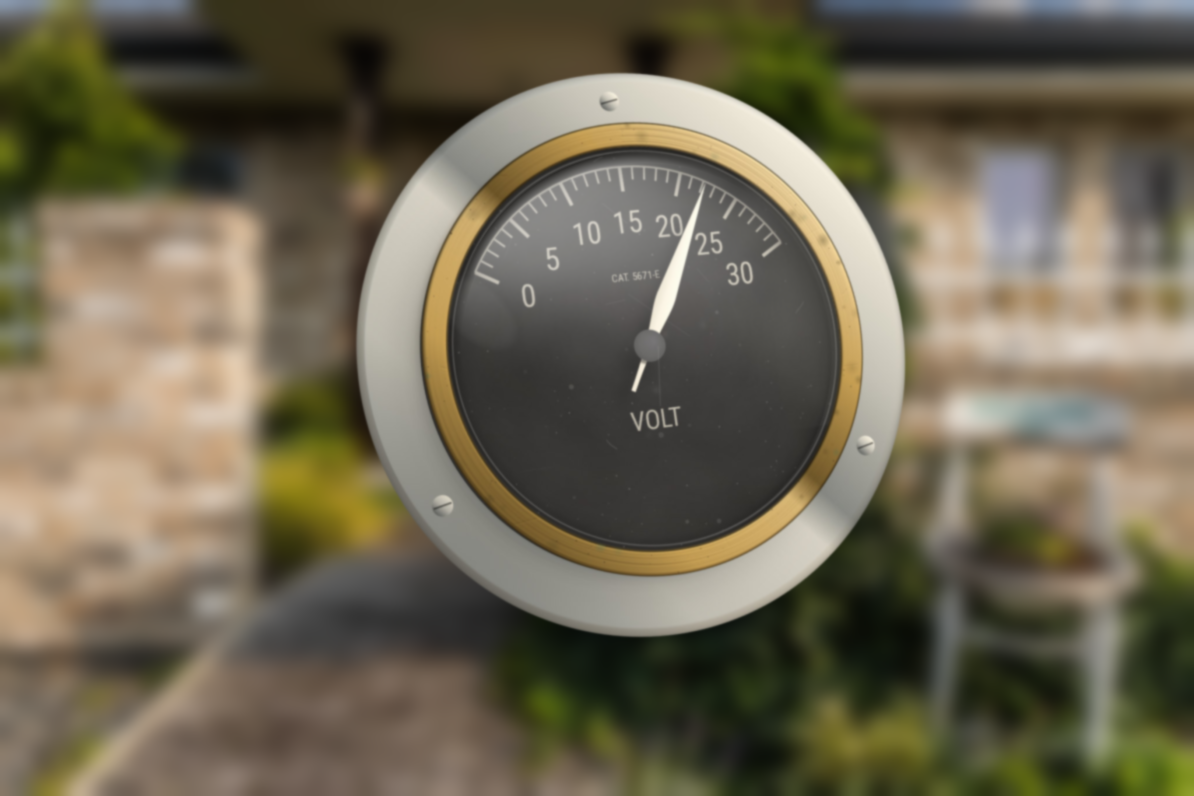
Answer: 22 V
